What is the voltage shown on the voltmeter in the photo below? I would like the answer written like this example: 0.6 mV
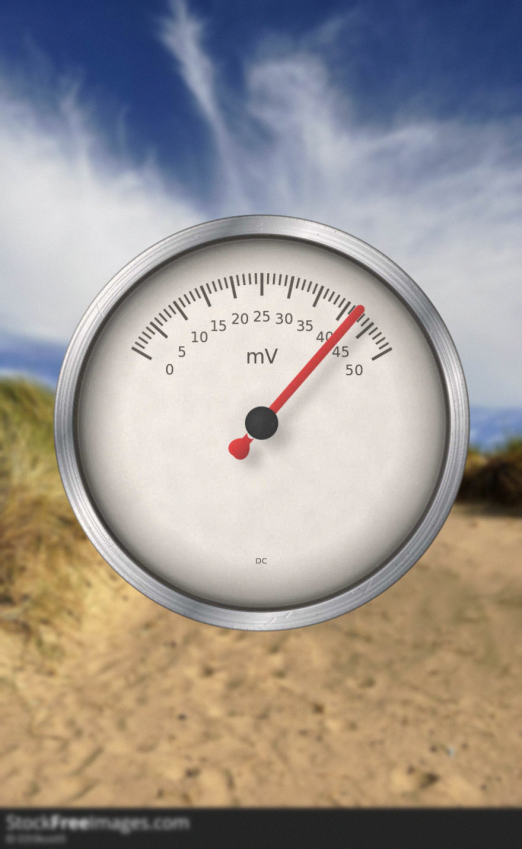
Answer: 42 mV
